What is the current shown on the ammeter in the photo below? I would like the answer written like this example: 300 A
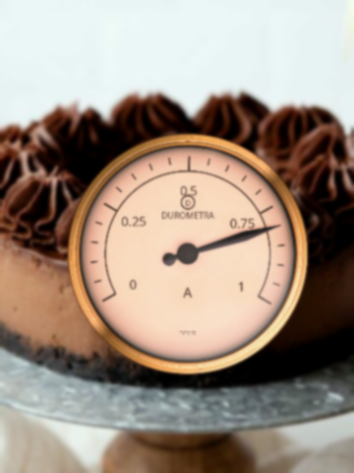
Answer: 0.8 A
